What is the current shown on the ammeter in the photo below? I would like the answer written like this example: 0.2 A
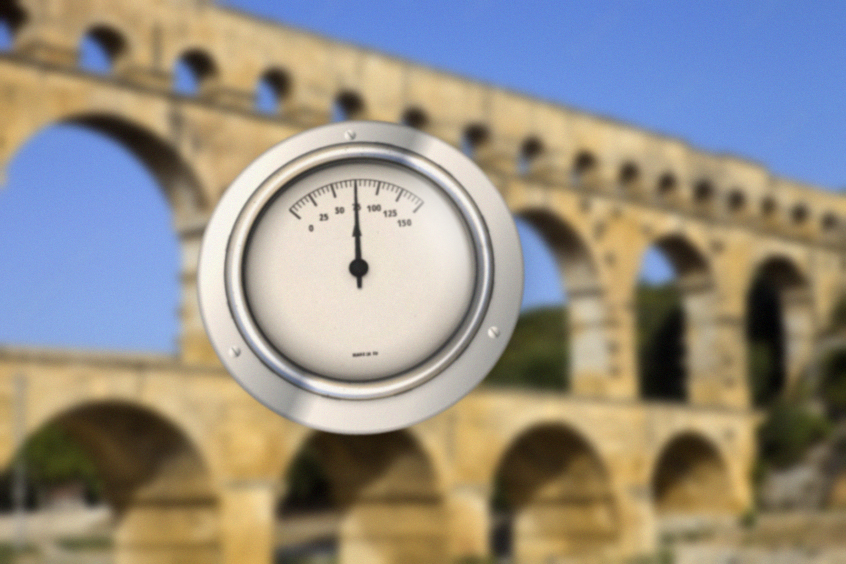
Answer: 75 A
